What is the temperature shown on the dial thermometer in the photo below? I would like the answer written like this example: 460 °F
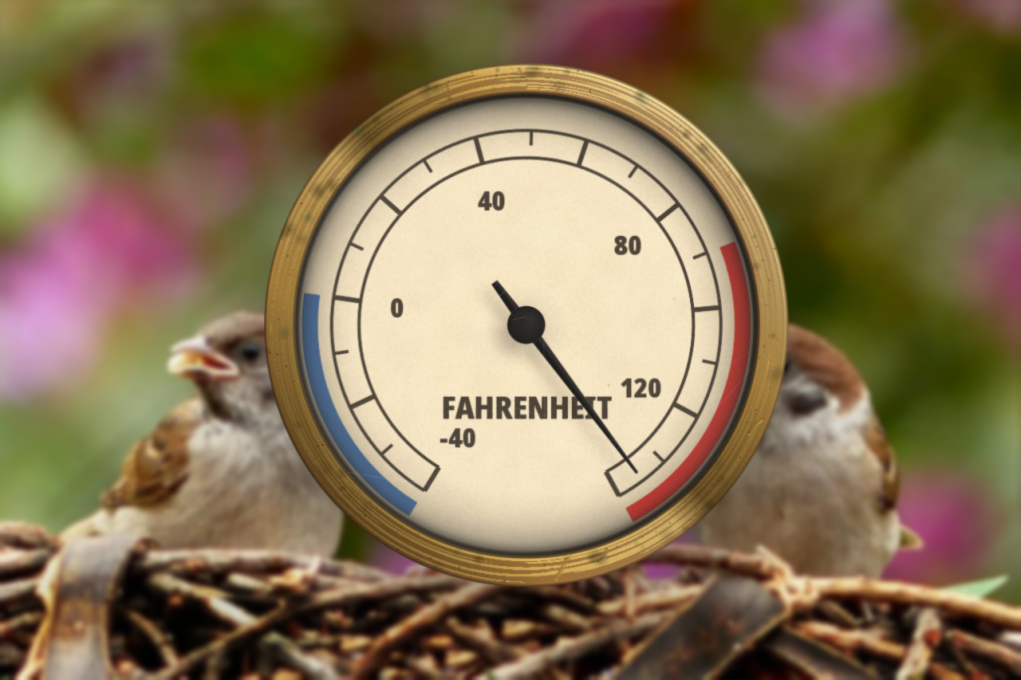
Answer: 135 °F
